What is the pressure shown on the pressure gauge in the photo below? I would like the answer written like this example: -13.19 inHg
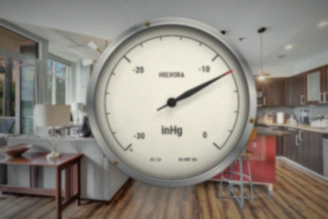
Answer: -8 inHg
